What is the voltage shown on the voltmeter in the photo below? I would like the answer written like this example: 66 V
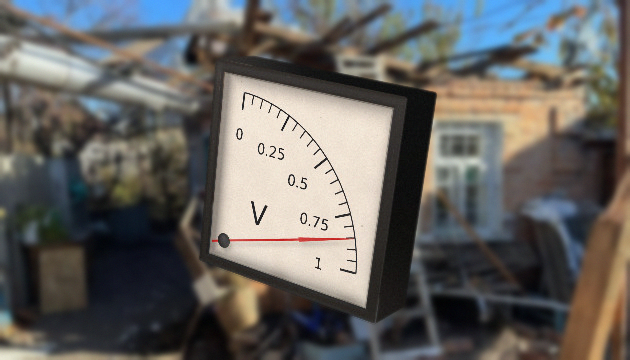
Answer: 0.85 V
